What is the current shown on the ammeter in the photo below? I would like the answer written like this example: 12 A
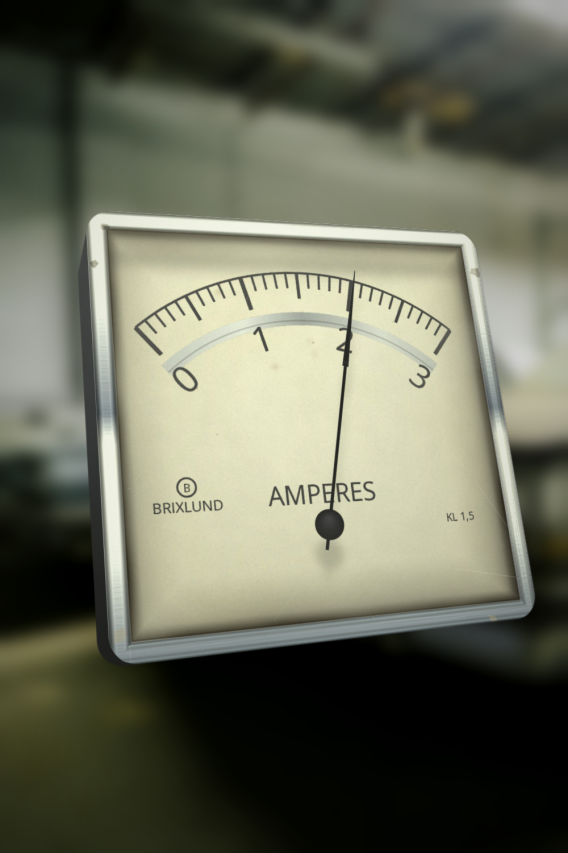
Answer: 2 A
